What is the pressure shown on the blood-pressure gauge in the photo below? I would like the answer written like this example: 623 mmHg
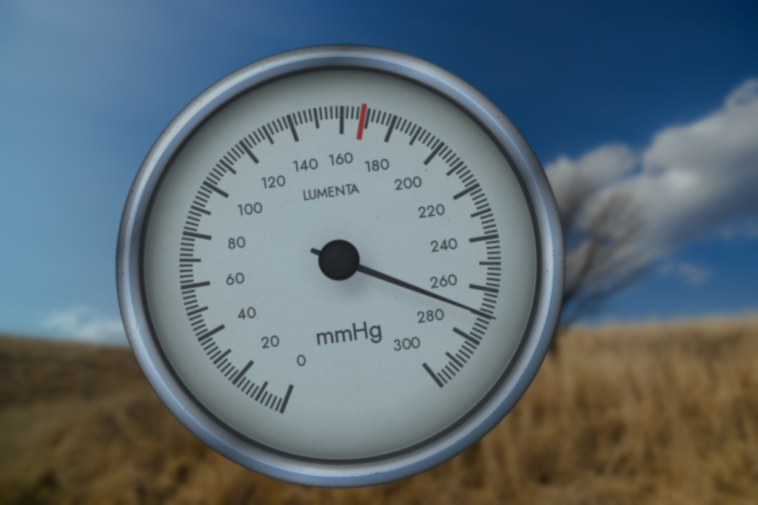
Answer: 270 mmHg
